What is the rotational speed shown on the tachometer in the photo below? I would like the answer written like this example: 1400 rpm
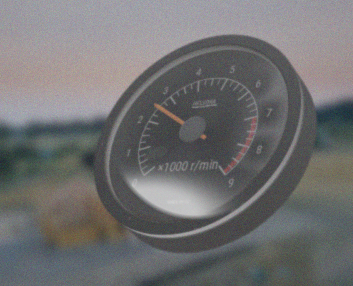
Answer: 2500 rpm
